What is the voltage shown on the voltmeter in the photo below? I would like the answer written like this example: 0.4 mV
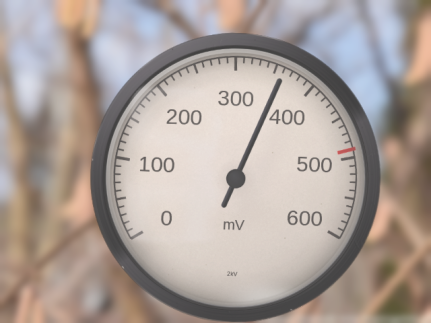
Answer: 360 mV
